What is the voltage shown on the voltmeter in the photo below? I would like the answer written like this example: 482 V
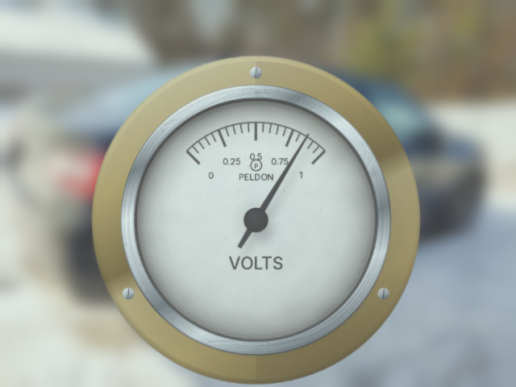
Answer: 0.85 V
